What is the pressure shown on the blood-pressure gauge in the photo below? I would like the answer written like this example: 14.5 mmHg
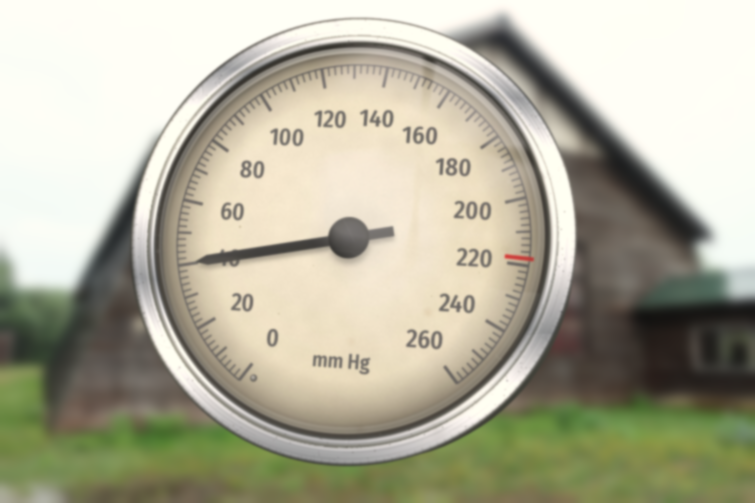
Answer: 40 mmHg
